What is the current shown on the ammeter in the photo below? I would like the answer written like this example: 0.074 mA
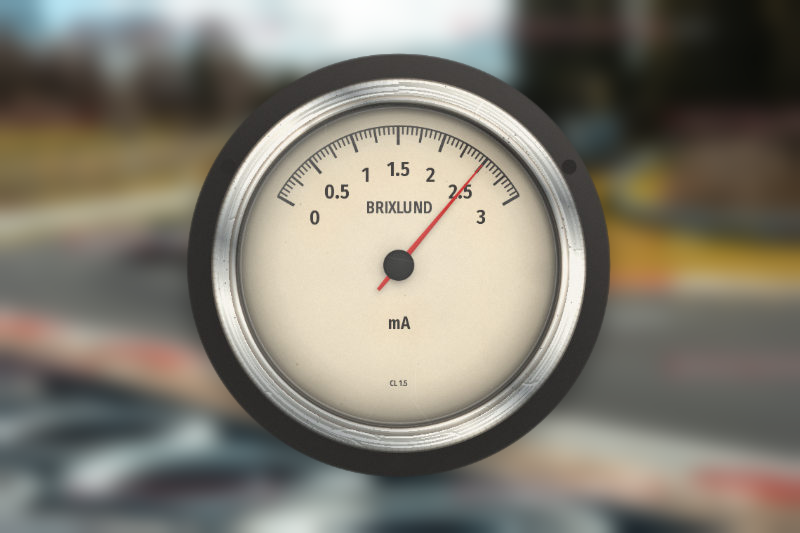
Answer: 2.5 mA
